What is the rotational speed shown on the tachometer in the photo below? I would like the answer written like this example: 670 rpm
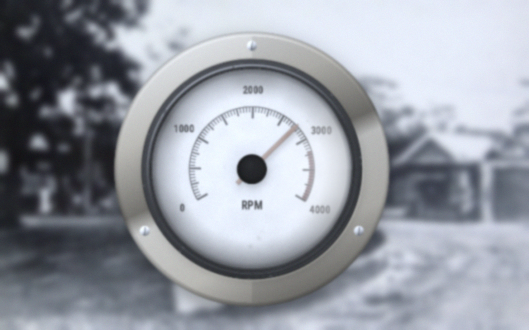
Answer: 2750 rpm
